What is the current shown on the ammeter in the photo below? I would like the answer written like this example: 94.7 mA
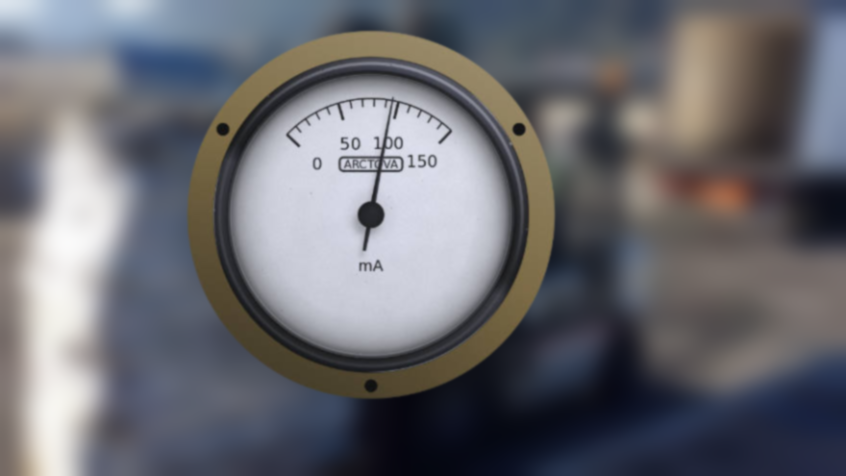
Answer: 95 mA
